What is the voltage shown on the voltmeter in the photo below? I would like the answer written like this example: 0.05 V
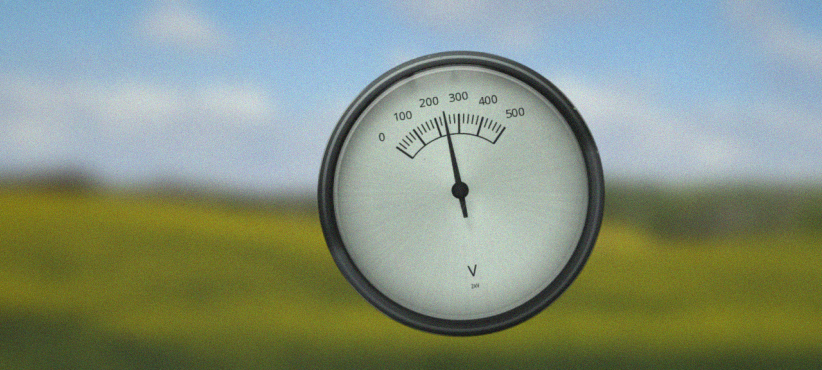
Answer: 240 V
